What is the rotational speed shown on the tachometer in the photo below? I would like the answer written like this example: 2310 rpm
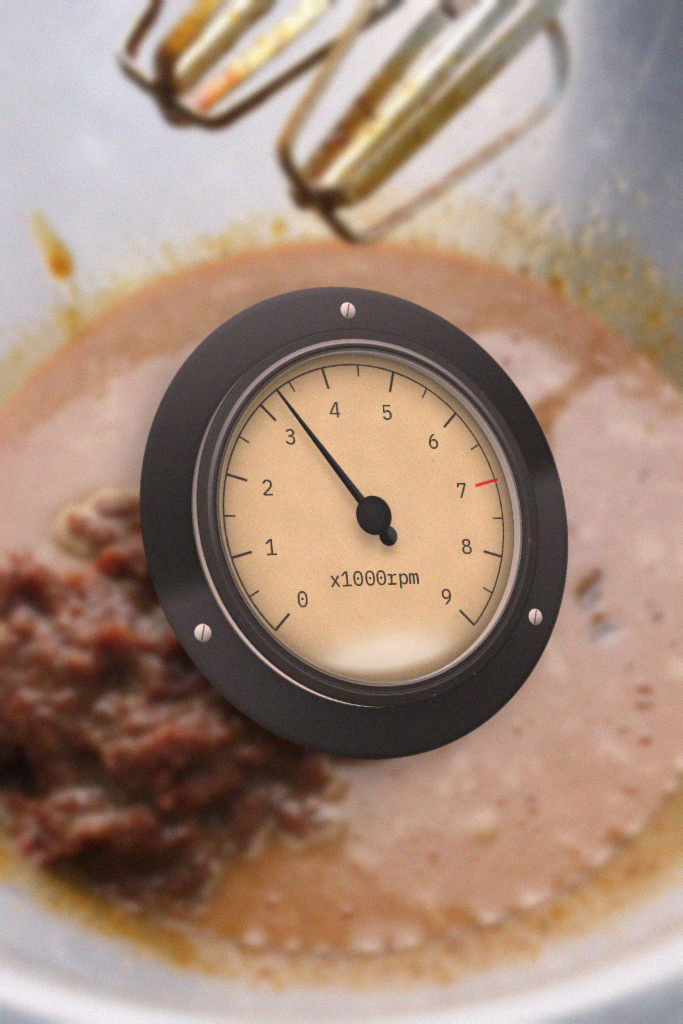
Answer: 3250 rpm
